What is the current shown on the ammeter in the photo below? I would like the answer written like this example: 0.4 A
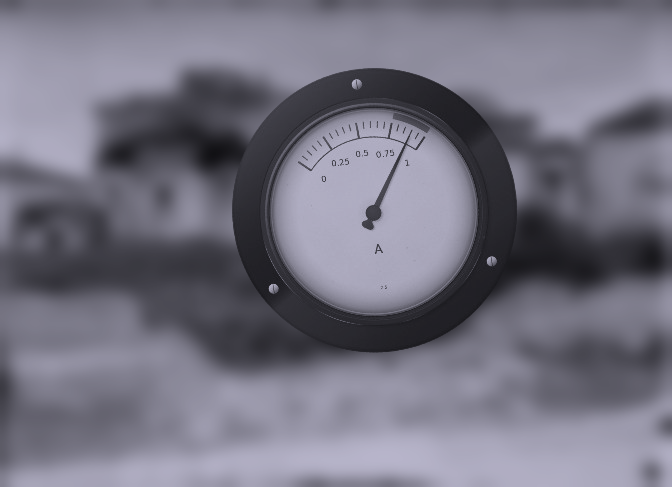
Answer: 0.9 A
